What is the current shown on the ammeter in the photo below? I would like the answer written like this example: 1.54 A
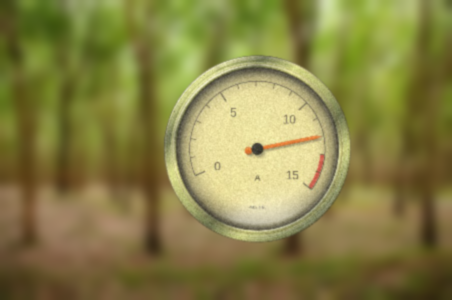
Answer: 12 A
